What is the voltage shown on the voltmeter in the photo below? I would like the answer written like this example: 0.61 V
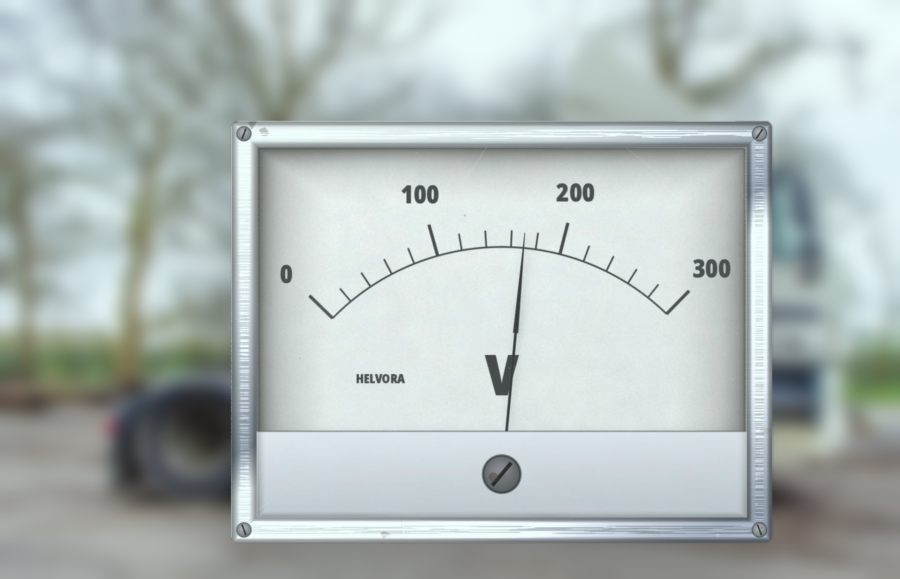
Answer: 170 V
